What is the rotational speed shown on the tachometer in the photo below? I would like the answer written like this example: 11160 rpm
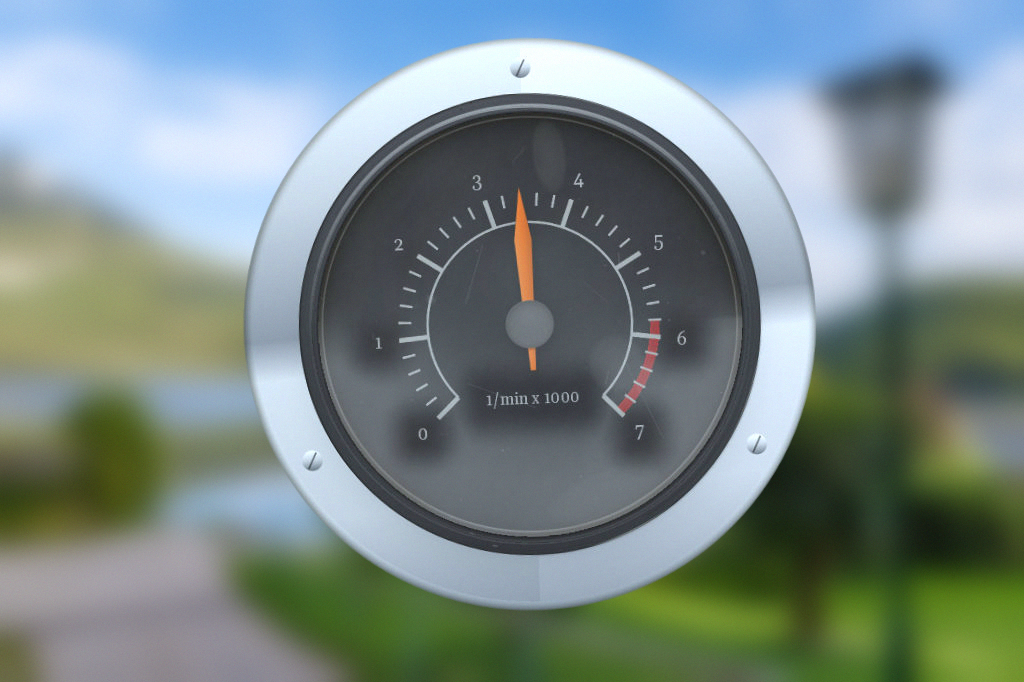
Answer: 3400 rpm
